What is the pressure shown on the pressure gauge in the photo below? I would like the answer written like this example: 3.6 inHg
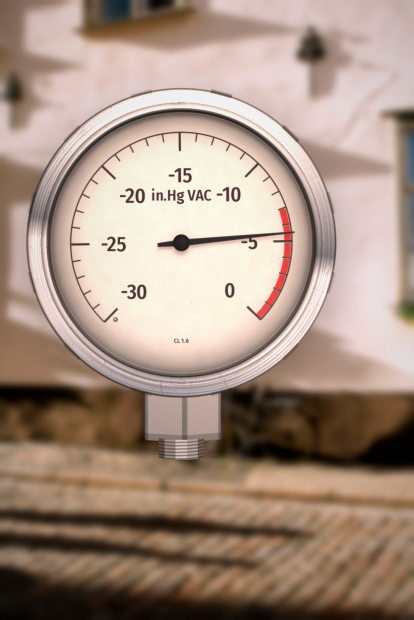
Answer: -5.5 inHg
